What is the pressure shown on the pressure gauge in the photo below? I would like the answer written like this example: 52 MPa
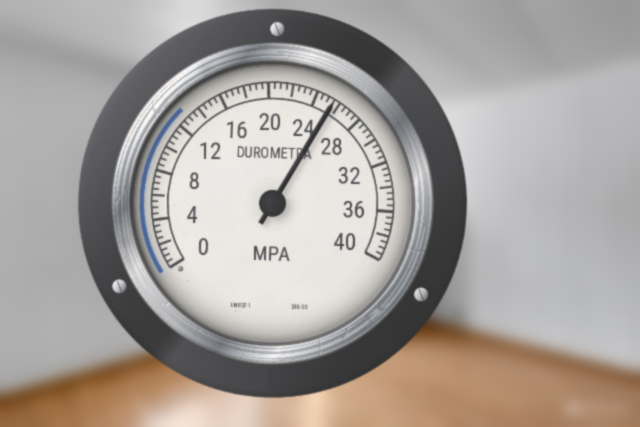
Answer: 25.5 MPa
